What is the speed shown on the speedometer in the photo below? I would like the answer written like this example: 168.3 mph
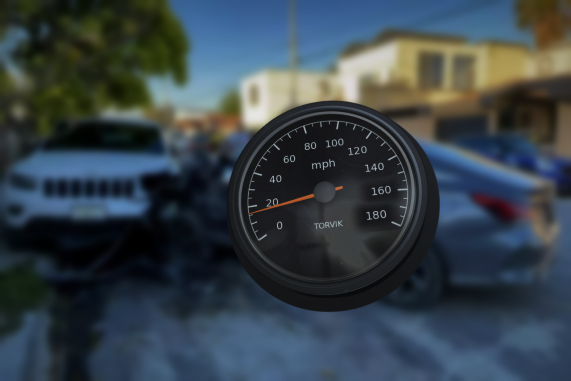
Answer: 15 mph
